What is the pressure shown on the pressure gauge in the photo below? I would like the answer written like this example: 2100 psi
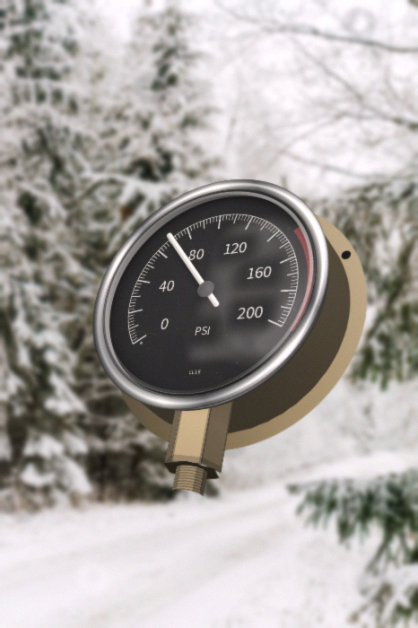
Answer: 70 psi
